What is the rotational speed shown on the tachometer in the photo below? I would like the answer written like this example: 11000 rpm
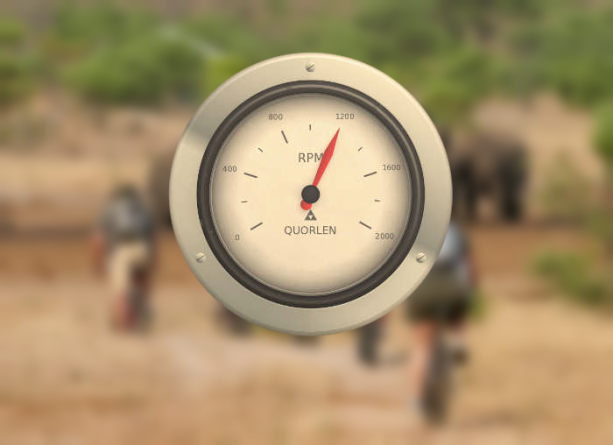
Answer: 1200 rpm
